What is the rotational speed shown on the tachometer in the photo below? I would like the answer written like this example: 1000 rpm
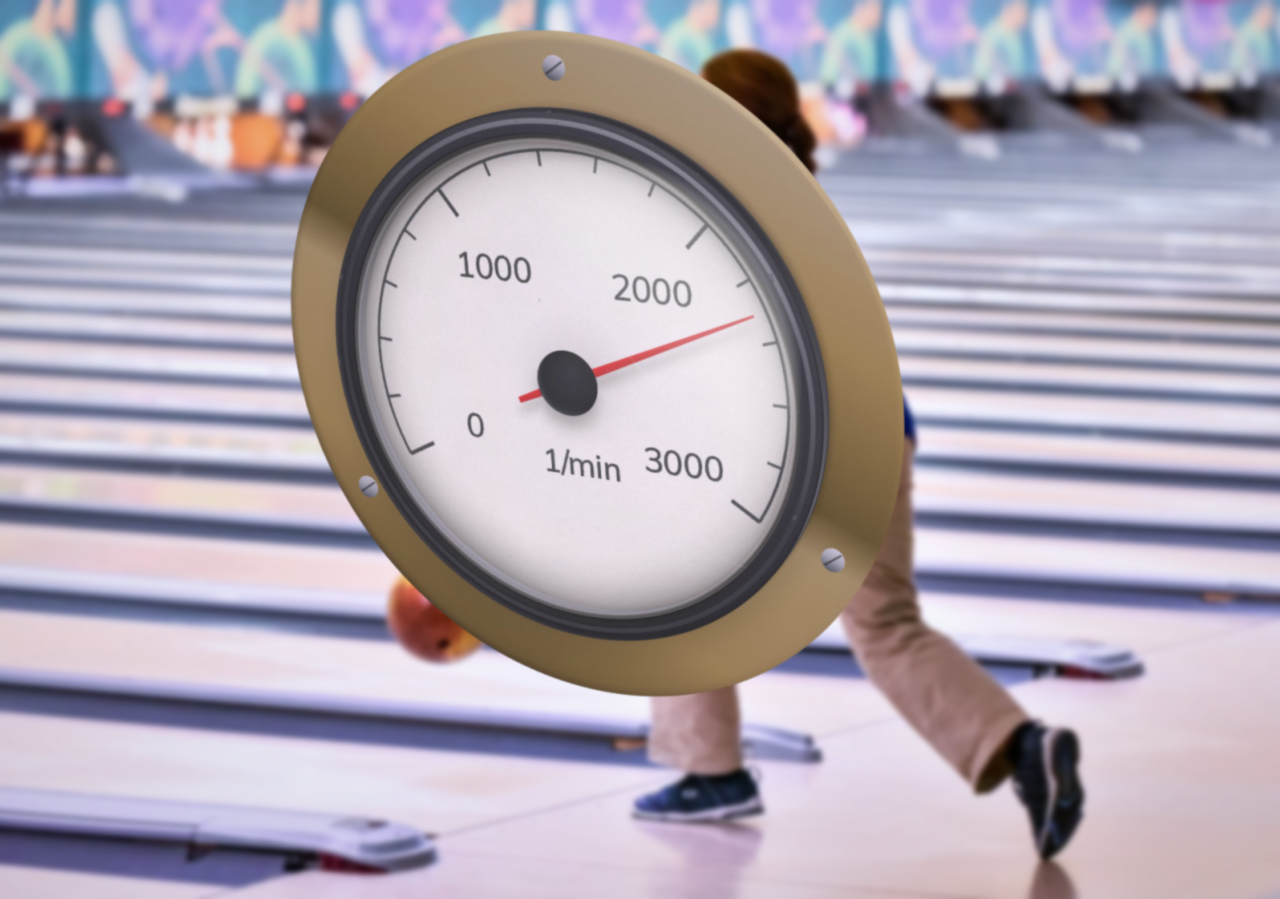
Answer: 2300 rpm
